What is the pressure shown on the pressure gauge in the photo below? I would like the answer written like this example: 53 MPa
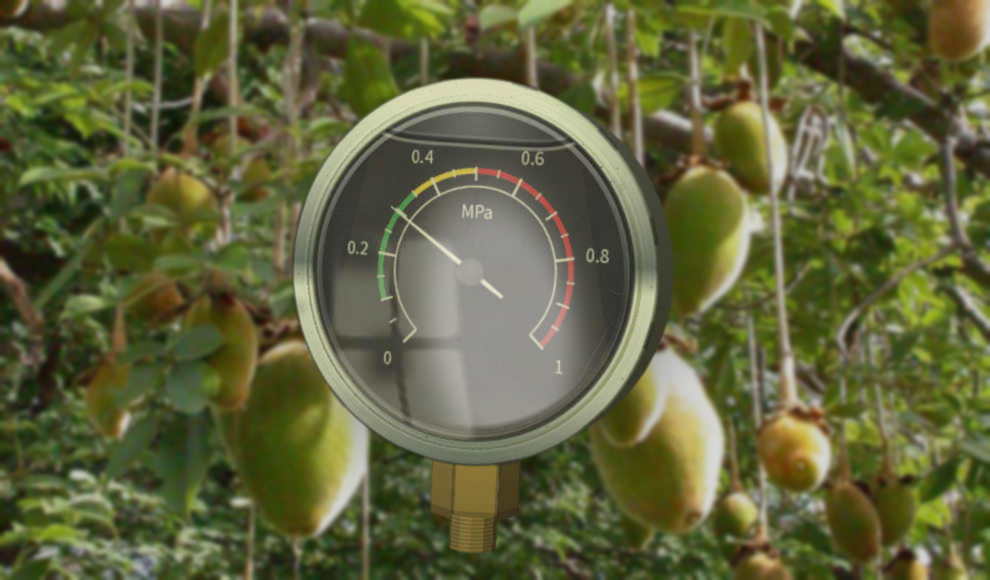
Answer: 0.3 MPa
